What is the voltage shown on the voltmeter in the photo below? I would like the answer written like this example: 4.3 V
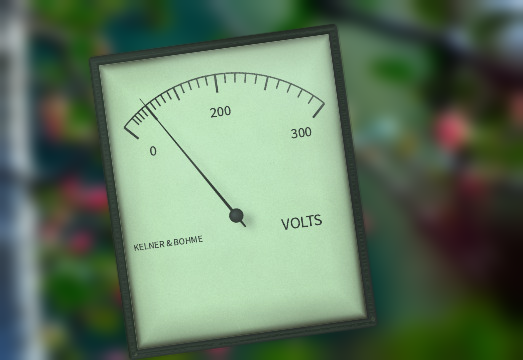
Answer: 100 V
